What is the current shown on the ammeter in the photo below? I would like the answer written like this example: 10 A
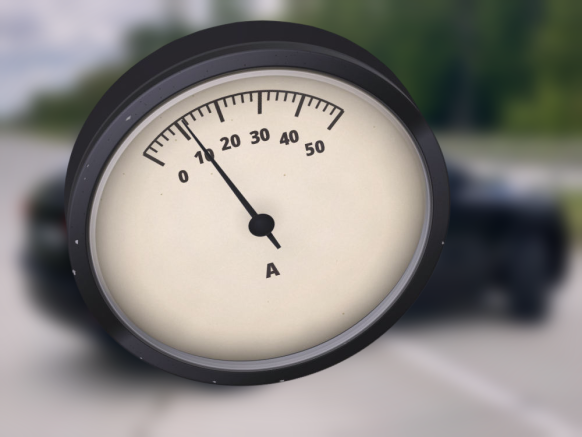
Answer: 12 A
